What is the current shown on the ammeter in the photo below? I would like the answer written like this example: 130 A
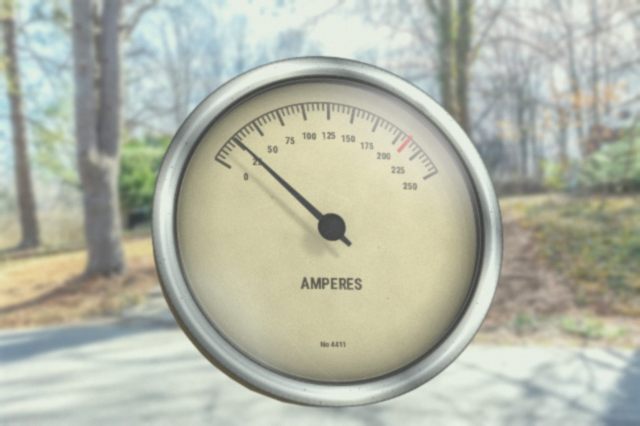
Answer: 25 A
